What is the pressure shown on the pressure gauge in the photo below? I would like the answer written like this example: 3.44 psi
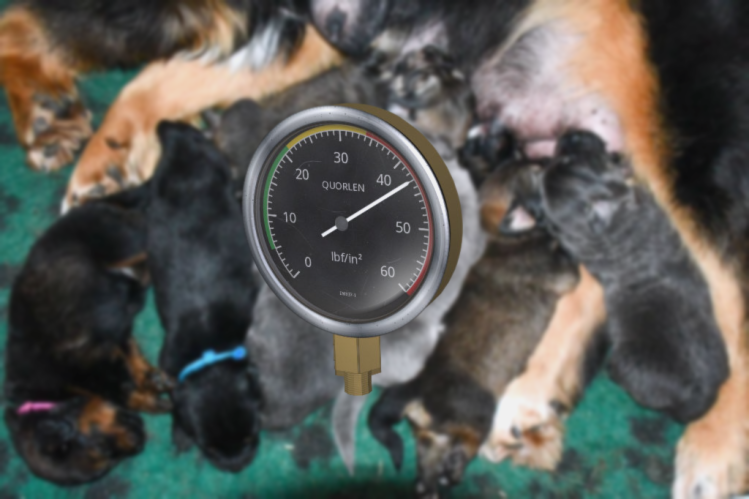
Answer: 43 psi
